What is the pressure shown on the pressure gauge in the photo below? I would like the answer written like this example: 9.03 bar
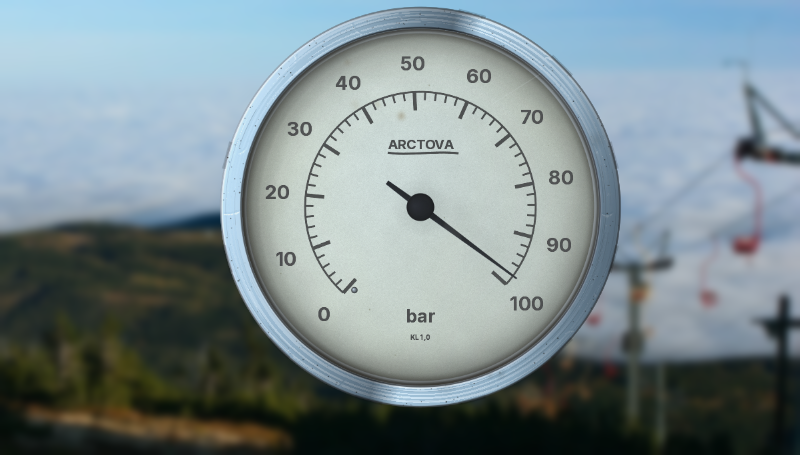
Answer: 98 bar
